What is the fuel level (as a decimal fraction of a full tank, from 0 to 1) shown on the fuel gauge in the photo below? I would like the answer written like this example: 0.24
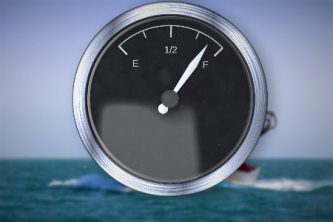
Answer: 0.875
